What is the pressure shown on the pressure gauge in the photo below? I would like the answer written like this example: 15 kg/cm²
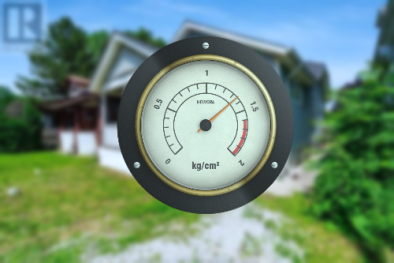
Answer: 1.35 kg/cm²
